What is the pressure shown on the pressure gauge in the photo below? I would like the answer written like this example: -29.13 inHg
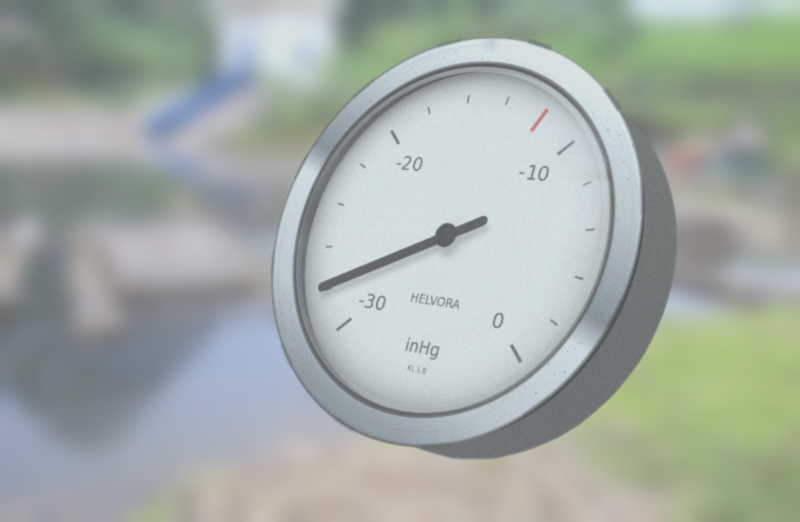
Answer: -28 inHg
